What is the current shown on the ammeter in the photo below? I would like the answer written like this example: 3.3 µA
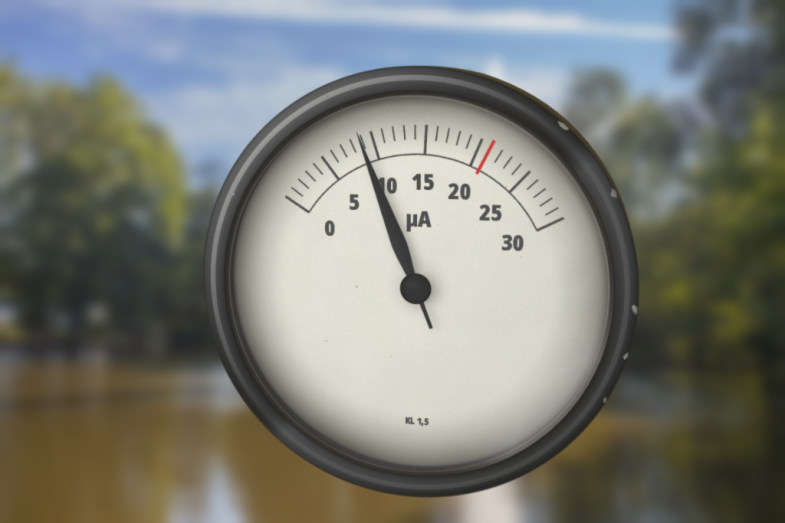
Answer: 9 µA
